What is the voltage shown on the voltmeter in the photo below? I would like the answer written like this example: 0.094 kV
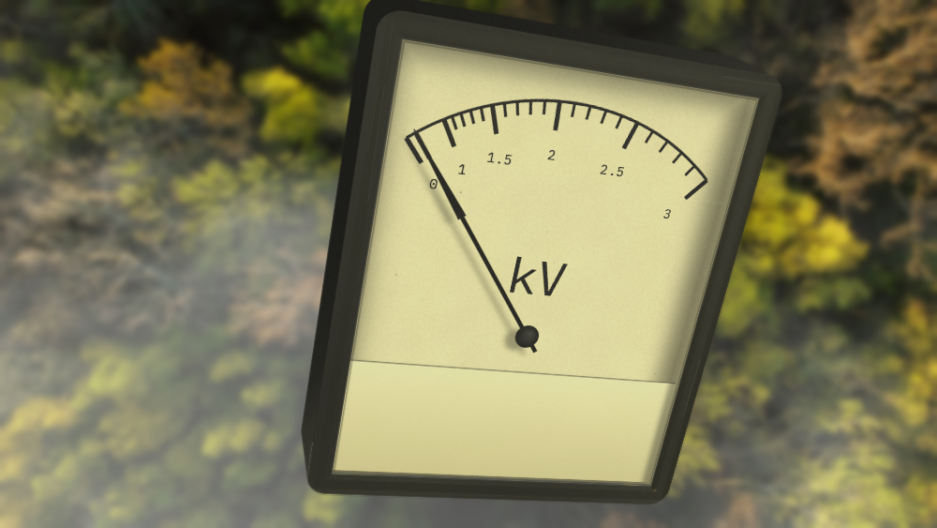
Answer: 0.5 kV
